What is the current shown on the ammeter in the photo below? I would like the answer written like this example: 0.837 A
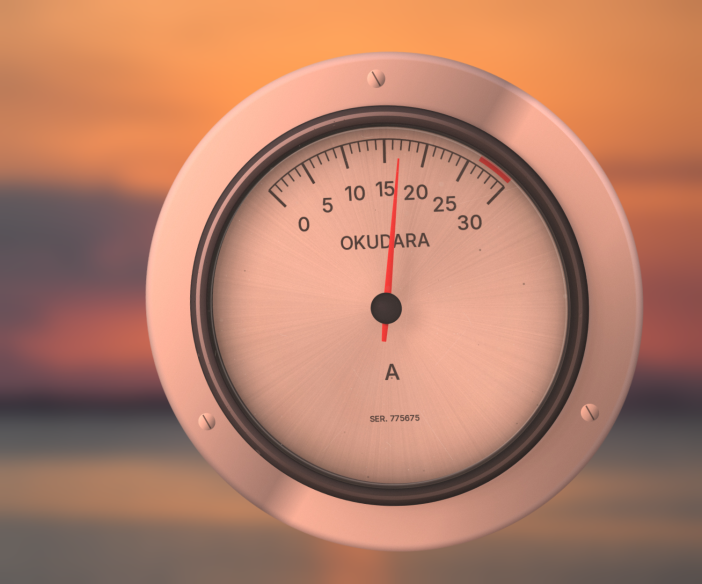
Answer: 17 A
